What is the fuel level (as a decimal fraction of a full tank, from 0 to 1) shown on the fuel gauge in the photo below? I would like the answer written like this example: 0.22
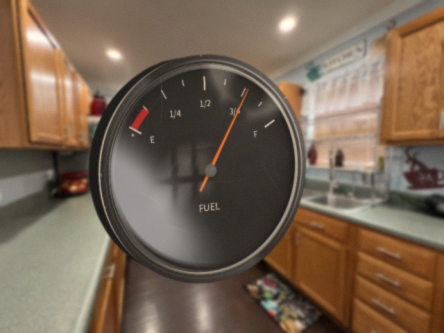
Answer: 0.75
